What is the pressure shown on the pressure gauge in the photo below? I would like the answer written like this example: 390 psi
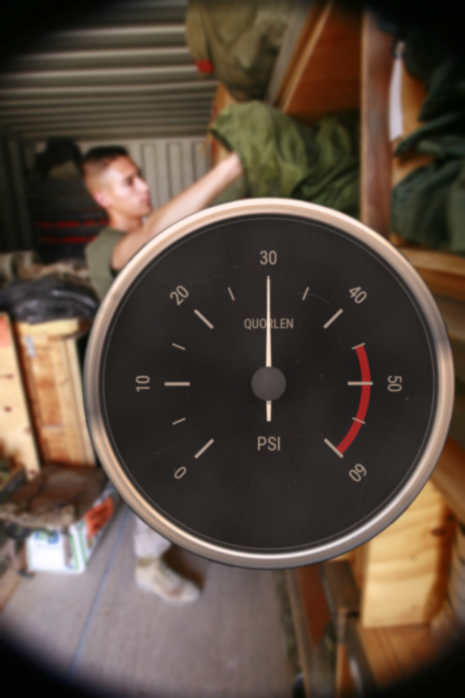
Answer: 30 psi
